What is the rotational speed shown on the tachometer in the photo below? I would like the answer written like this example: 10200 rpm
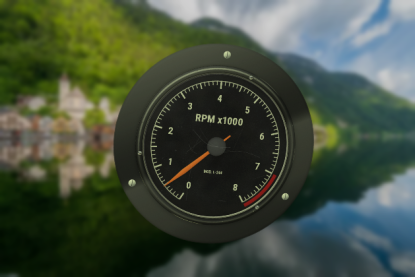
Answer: 500 rpm
